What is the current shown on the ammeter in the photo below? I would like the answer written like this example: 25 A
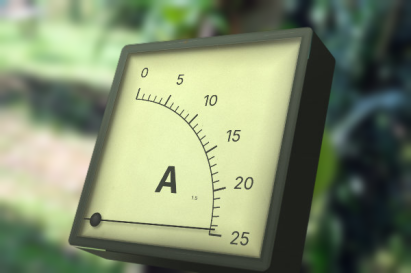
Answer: 24.5 A
